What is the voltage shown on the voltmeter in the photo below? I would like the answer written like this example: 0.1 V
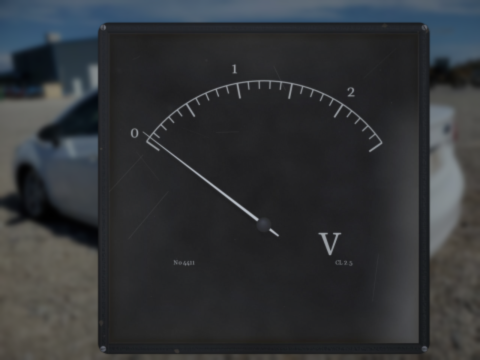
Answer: 0.05 V
